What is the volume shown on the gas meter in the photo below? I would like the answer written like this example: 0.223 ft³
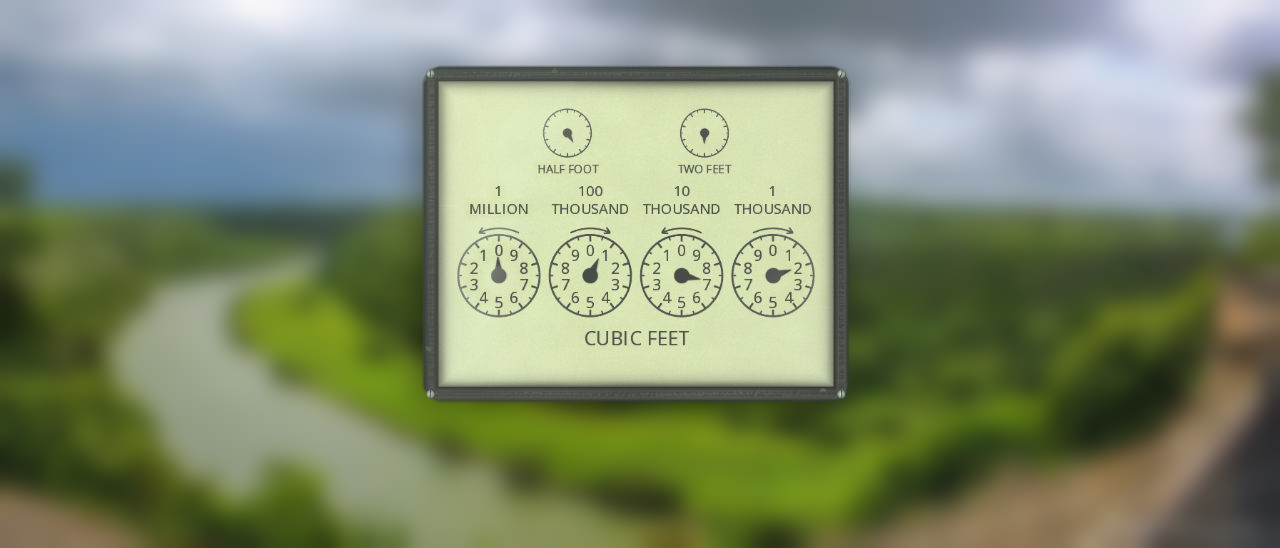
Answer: 7200 ft³
